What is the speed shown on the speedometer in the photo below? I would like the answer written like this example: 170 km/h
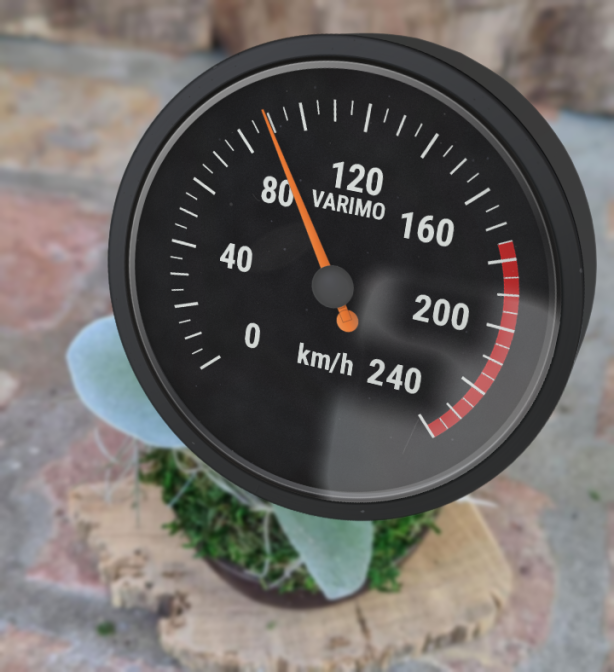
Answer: 90 km/h
